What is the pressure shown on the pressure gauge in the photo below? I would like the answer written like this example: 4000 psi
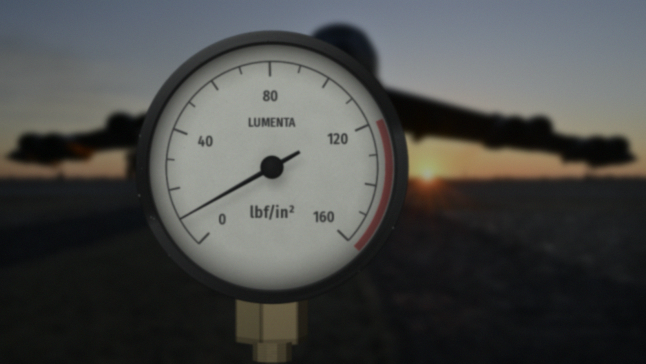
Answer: 10 psi
